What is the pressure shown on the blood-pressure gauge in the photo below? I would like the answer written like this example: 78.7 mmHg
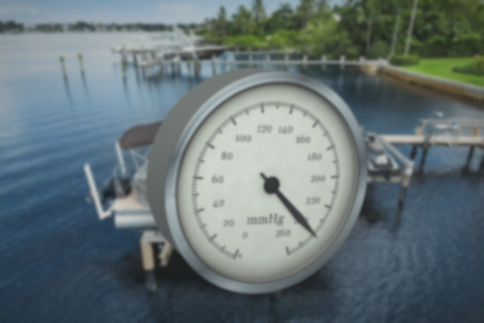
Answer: 240 mmHg
